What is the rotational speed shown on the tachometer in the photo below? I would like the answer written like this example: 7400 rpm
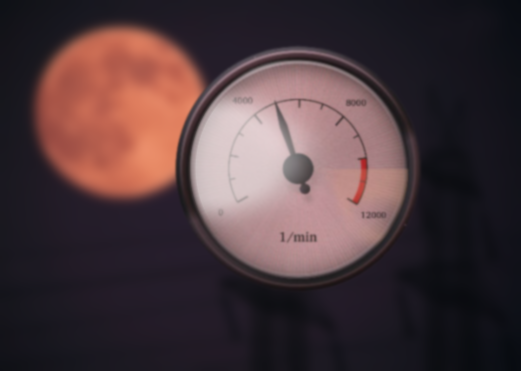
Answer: 5000 rpm
